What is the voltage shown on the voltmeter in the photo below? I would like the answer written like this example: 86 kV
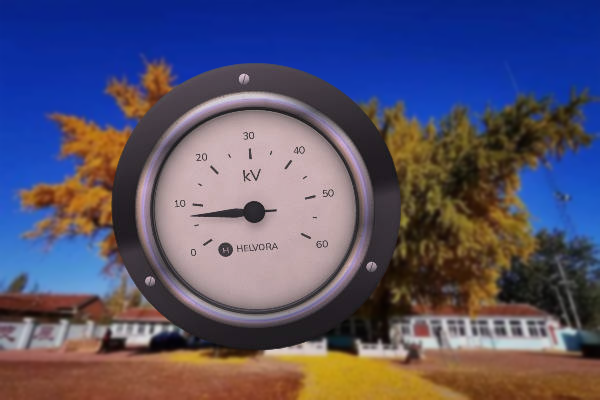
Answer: 7.5 kV
